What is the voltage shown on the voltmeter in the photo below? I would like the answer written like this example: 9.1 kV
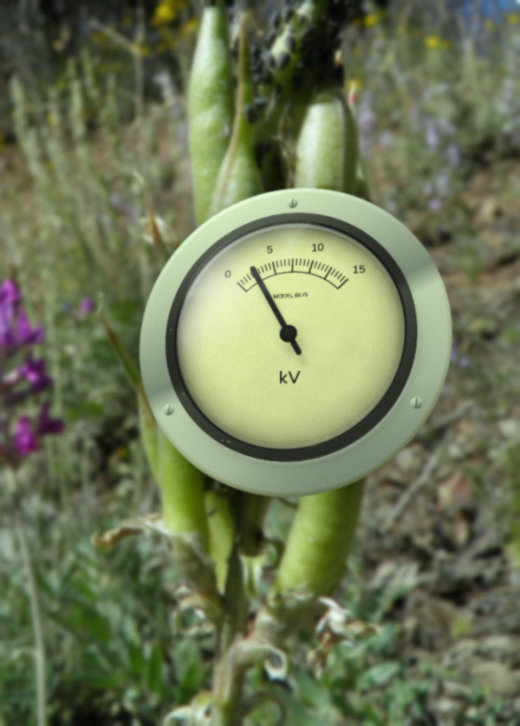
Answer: 2.5 kV
